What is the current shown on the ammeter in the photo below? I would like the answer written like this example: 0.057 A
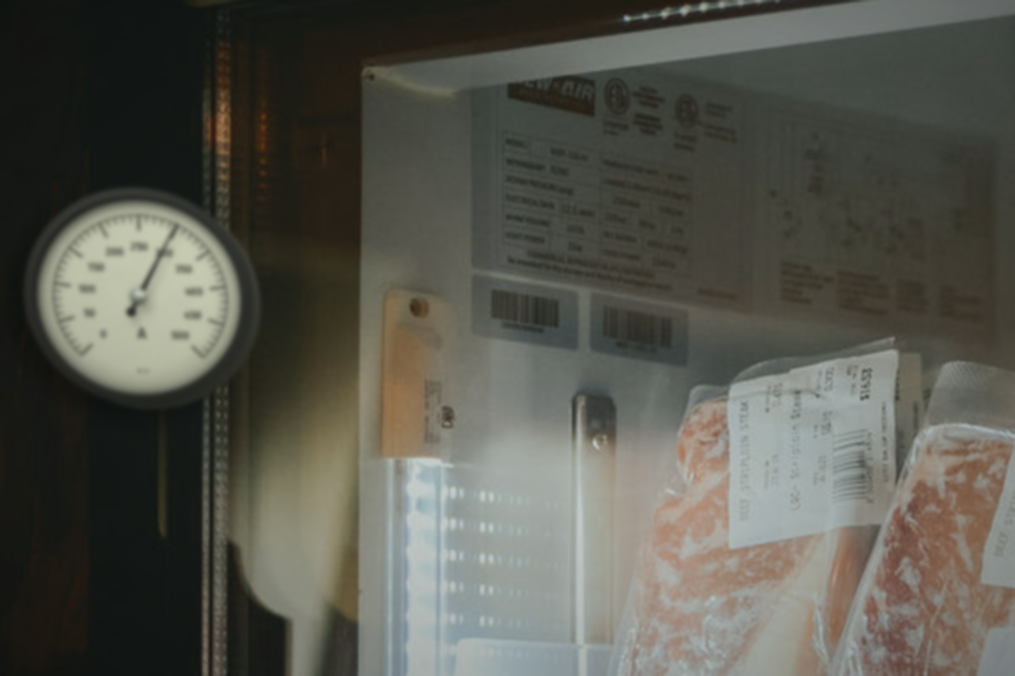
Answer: 300 A
